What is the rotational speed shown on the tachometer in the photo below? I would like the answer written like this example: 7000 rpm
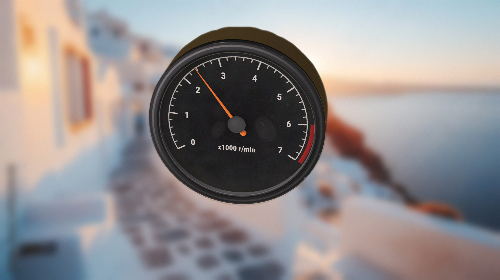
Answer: 2400 rpm
